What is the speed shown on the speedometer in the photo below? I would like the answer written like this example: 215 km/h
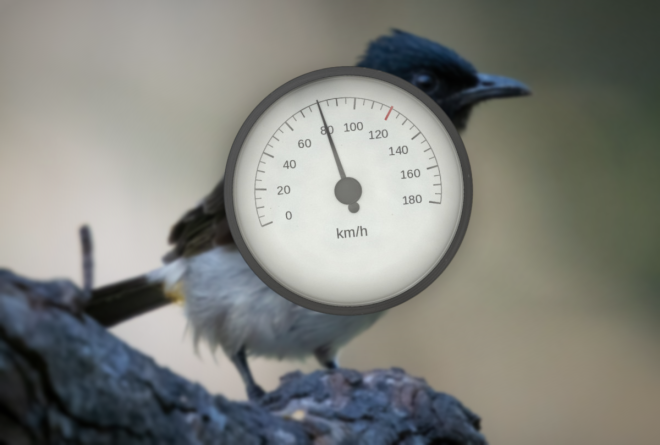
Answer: 80 km/h
